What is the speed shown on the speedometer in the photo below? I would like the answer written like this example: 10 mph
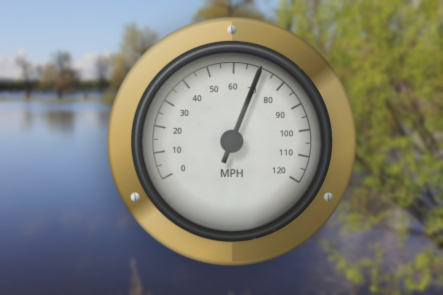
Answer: 70 mph
